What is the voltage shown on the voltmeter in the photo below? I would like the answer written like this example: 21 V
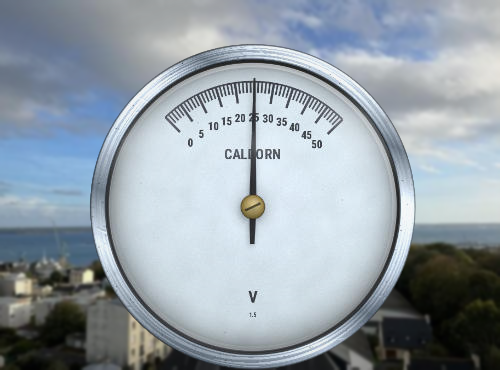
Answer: 25 V
